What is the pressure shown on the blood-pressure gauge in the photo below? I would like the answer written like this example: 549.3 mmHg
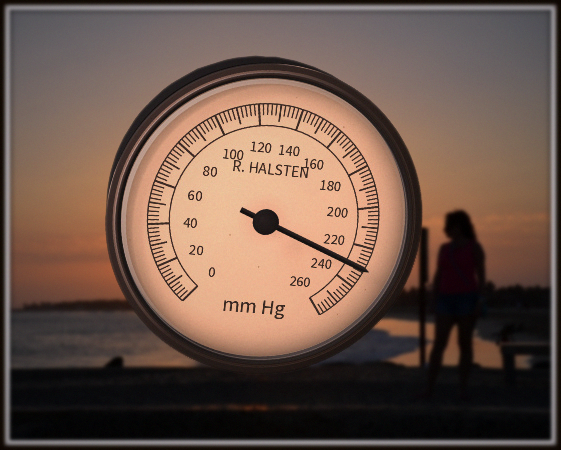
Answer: 230 mmHg
